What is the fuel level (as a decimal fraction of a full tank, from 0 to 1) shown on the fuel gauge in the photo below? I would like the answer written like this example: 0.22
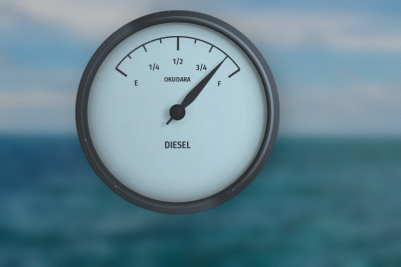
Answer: 0.875
